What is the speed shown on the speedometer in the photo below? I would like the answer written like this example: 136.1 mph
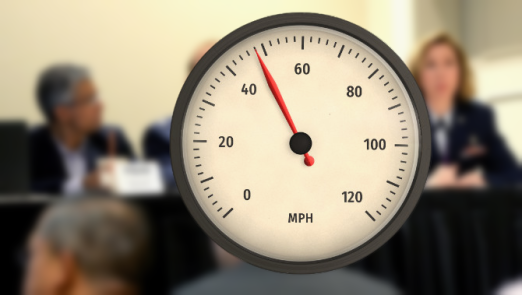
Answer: 48 mph
